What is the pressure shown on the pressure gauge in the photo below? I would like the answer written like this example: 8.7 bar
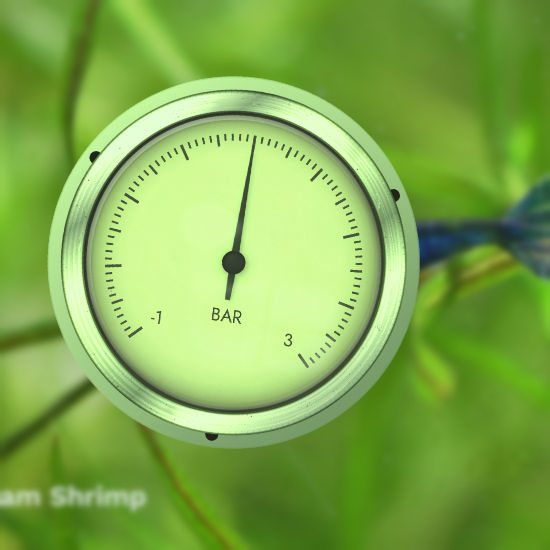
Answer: 1 bar
